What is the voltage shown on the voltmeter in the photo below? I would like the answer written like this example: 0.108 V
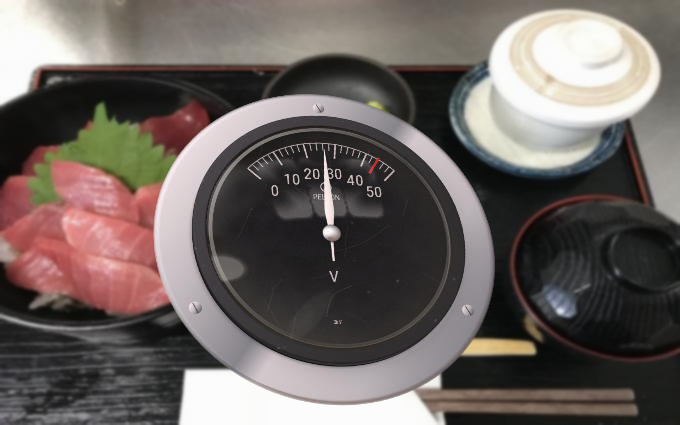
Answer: 26 V
